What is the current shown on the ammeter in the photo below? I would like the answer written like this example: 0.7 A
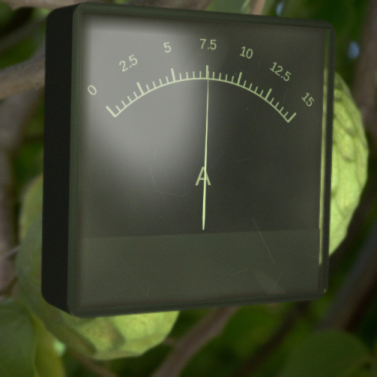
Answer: 7.5 A
